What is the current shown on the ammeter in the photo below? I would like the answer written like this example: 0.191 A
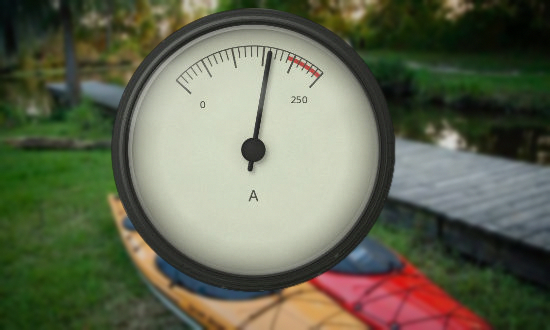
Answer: 160 A
